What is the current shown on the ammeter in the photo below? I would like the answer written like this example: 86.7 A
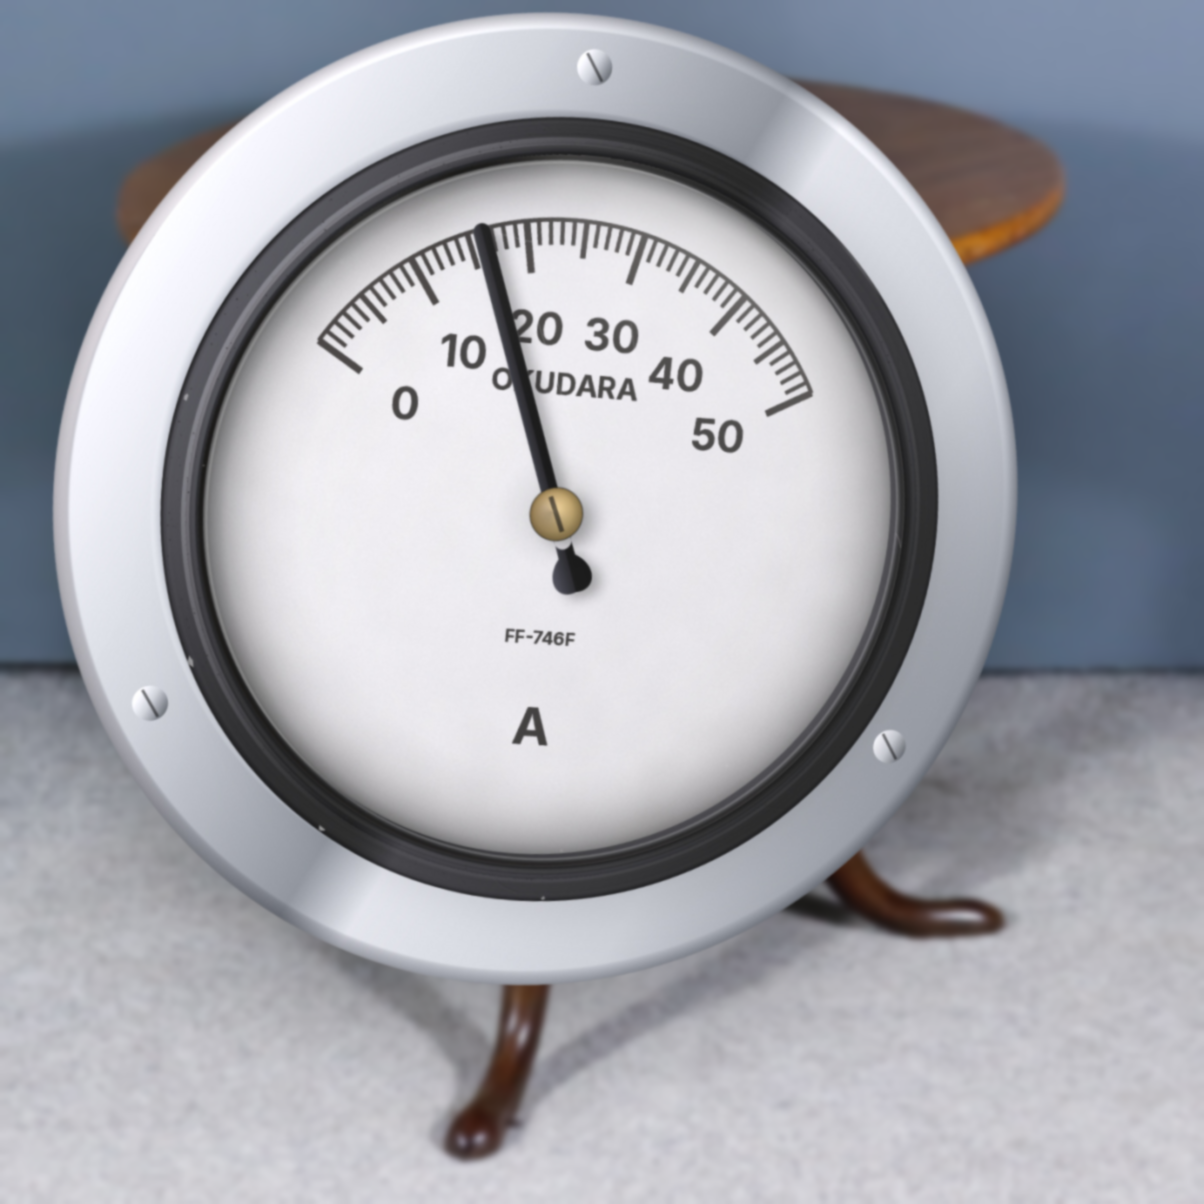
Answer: 16 A
